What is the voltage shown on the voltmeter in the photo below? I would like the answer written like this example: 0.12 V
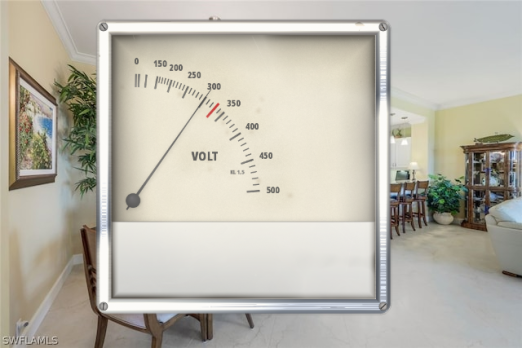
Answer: 300 V
